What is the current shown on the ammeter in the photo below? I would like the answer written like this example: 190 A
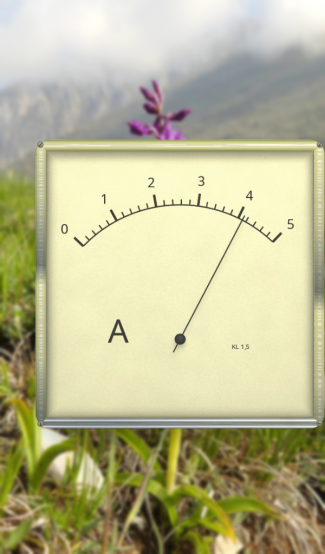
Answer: 4.1 A
